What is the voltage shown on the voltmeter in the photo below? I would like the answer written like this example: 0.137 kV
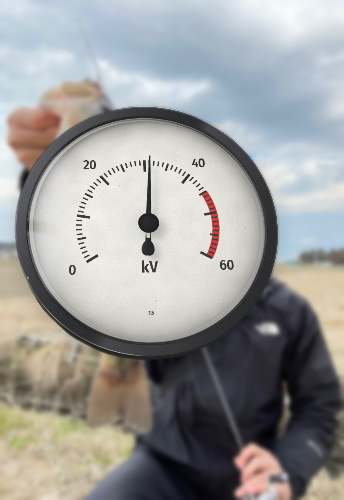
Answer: 31 kV
